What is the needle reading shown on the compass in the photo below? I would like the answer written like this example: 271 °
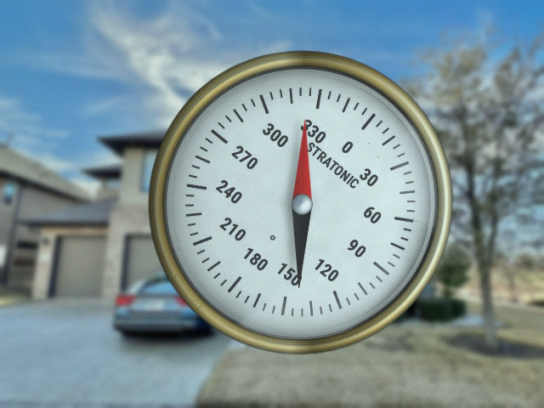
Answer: 322.5 °
